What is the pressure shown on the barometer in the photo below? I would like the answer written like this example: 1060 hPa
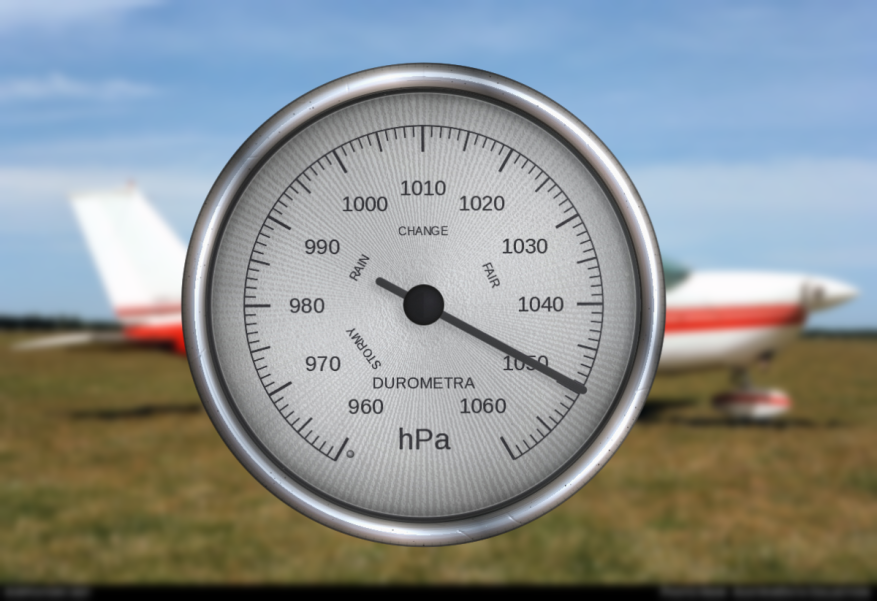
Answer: 1049.5 hPa
